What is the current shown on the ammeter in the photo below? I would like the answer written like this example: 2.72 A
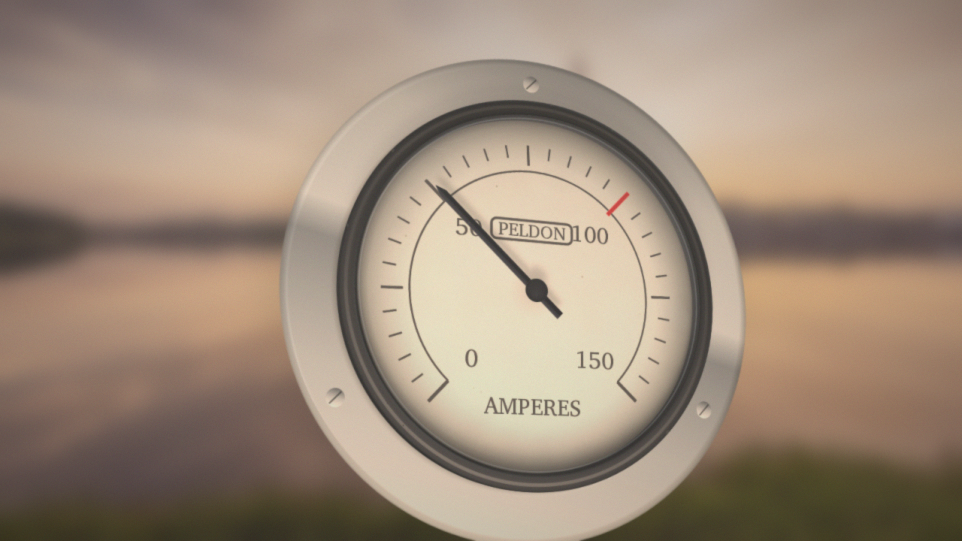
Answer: 50 A
